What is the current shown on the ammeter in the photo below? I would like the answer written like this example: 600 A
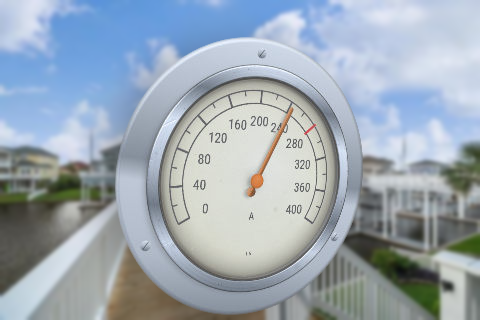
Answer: 240 A
